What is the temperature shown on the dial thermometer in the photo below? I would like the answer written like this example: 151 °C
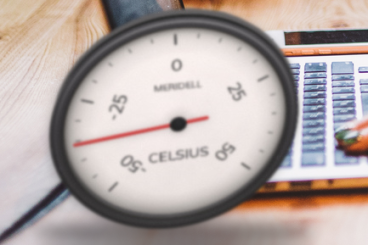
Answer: -35 °C
